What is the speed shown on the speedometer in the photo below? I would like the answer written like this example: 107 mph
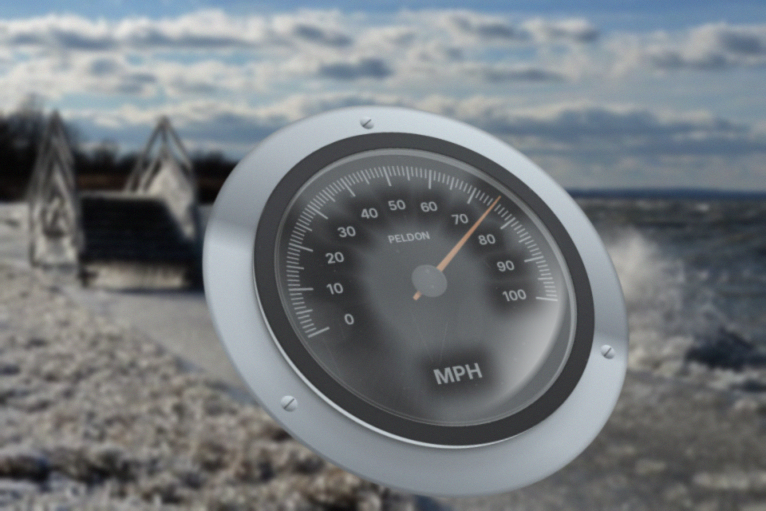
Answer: 75 mph
